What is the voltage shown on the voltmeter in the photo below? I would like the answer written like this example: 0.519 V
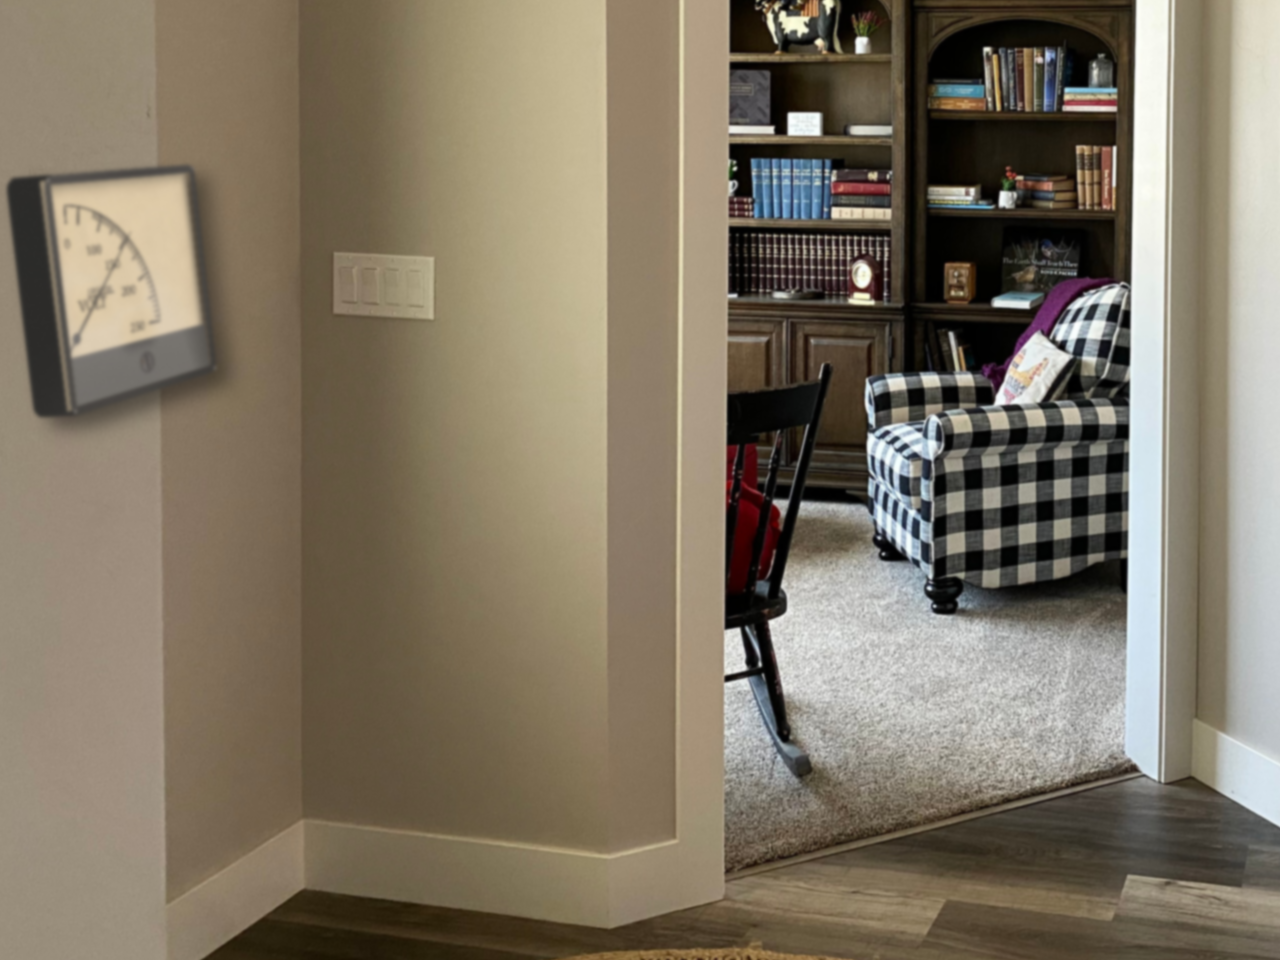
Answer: 150 V
